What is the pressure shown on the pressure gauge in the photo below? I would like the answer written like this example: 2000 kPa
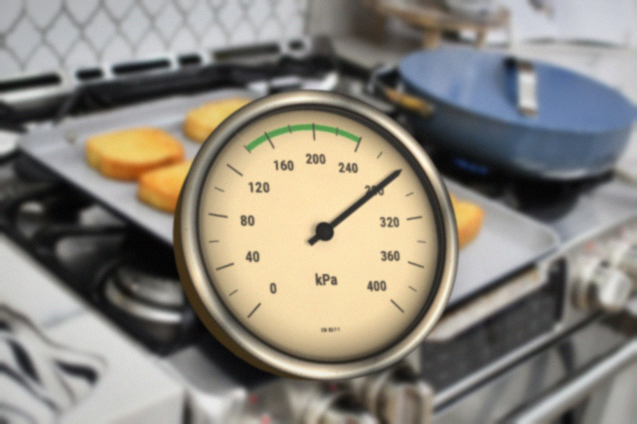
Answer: 280 kPa
